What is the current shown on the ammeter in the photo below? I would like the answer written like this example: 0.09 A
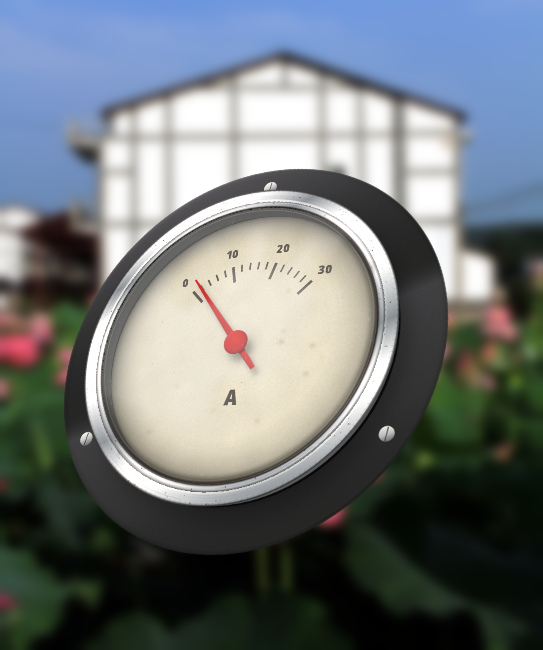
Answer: 2 A
